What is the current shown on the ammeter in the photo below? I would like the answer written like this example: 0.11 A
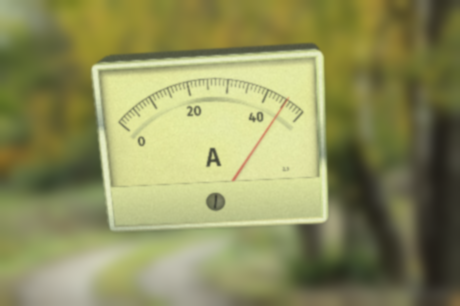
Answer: 45 A
